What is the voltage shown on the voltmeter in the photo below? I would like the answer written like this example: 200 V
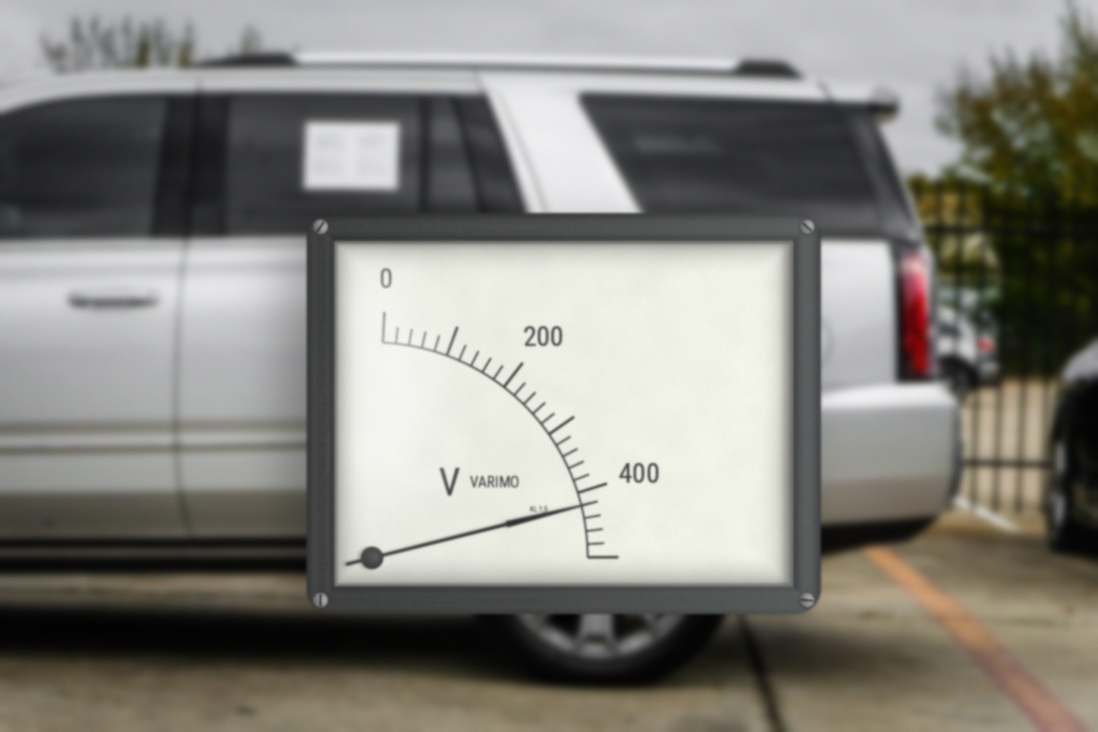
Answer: 420 V
